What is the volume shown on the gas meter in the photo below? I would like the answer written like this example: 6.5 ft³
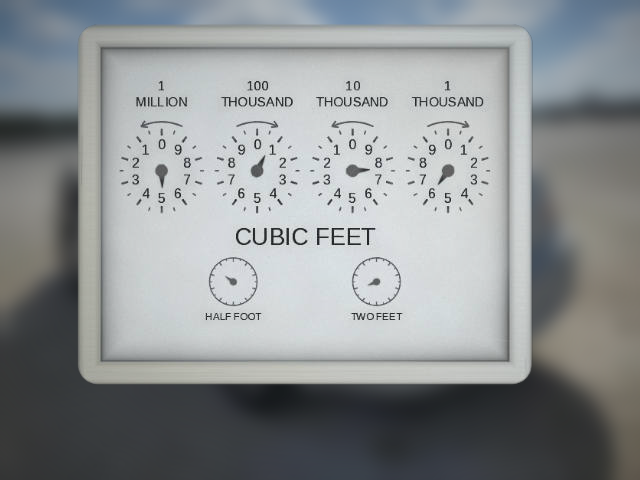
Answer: 507600 ft³
